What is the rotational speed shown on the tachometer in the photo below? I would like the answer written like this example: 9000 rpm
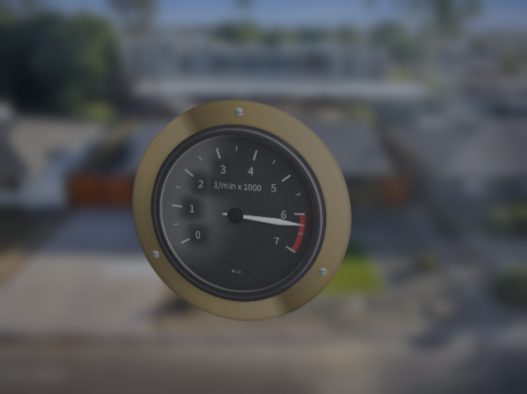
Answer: 6250 rpm
